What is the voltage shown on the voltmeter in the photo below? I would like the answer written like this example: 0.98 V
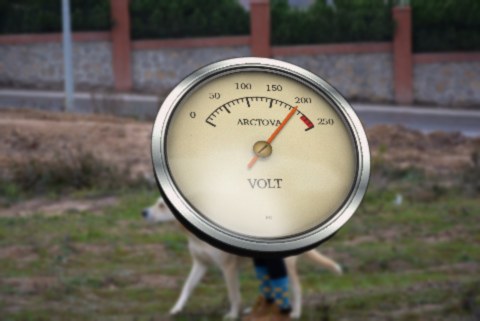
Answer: 200 V
